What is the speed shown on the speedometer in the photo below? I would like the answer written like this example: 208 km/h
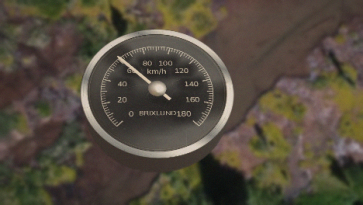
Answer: 60 km/h
